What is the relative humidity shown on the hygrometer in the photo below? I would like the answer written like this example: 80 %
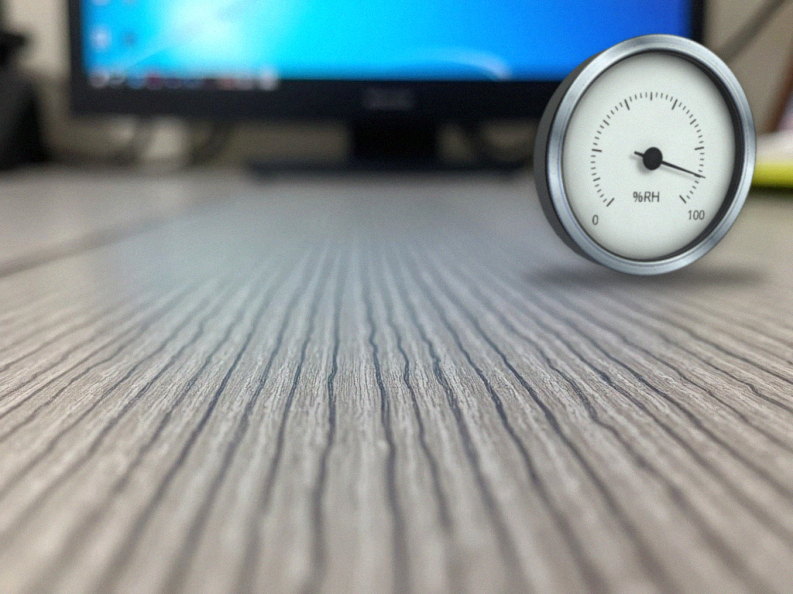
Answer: 90 %
